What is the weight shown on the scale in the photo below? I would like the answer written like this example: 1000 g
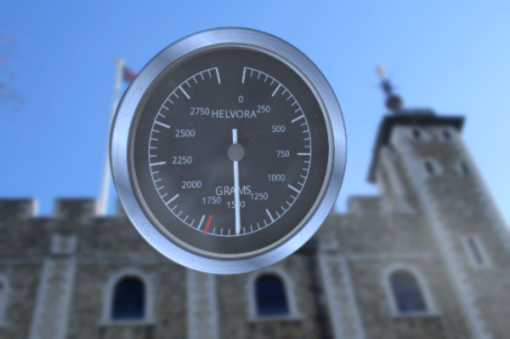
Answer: 1500 g
